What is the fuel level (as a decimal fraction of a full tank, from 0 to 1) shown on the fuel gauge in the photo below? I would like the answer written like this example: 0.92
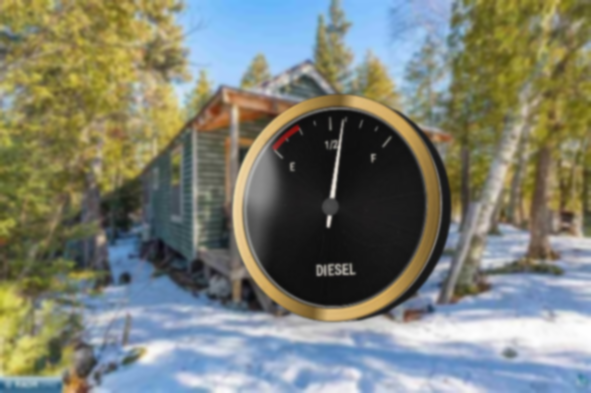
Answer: 0.625
